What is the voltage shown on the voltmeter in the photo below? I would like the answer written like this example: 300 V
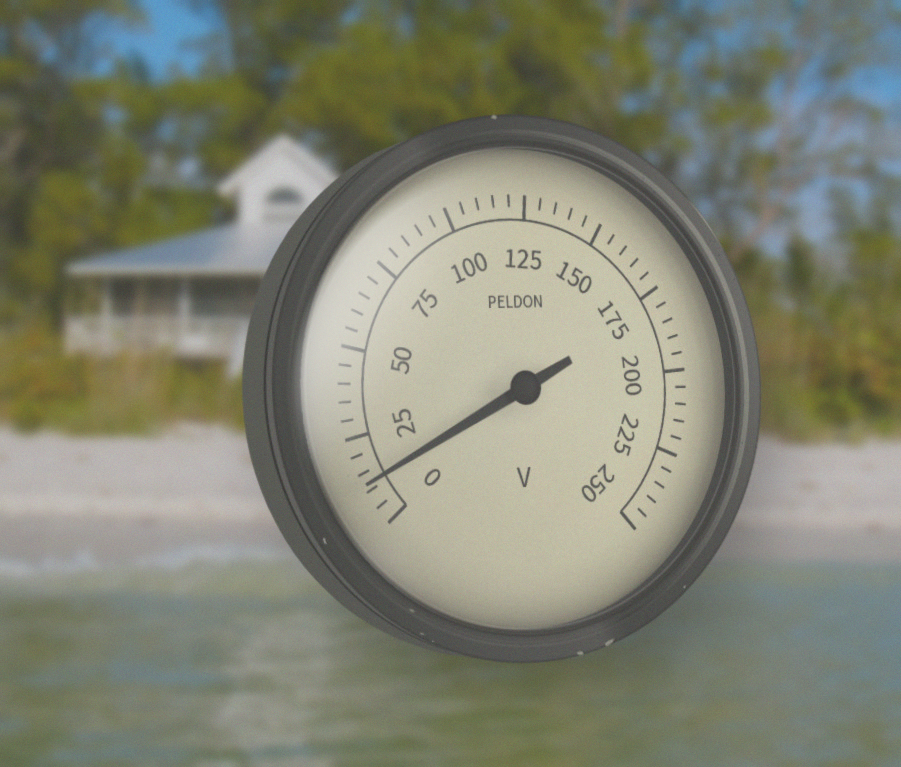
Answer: 12.5 V
